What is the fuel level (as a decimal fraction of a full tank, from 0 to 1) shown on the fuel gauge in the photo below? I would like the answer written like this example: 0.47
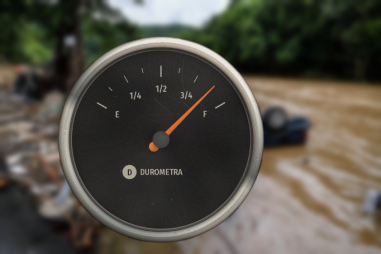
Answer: 0.875
